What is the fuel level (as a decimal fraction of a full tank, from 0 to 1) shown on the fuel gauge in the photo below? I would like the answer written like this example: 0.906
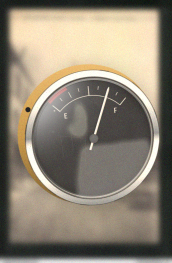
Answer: 0.75
